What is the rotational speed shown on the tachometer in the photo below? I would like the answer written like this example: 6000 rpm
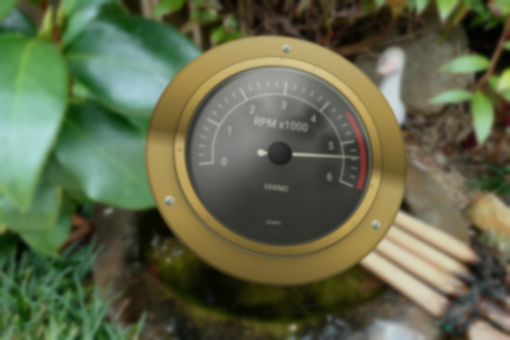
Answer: 5400 rpm
